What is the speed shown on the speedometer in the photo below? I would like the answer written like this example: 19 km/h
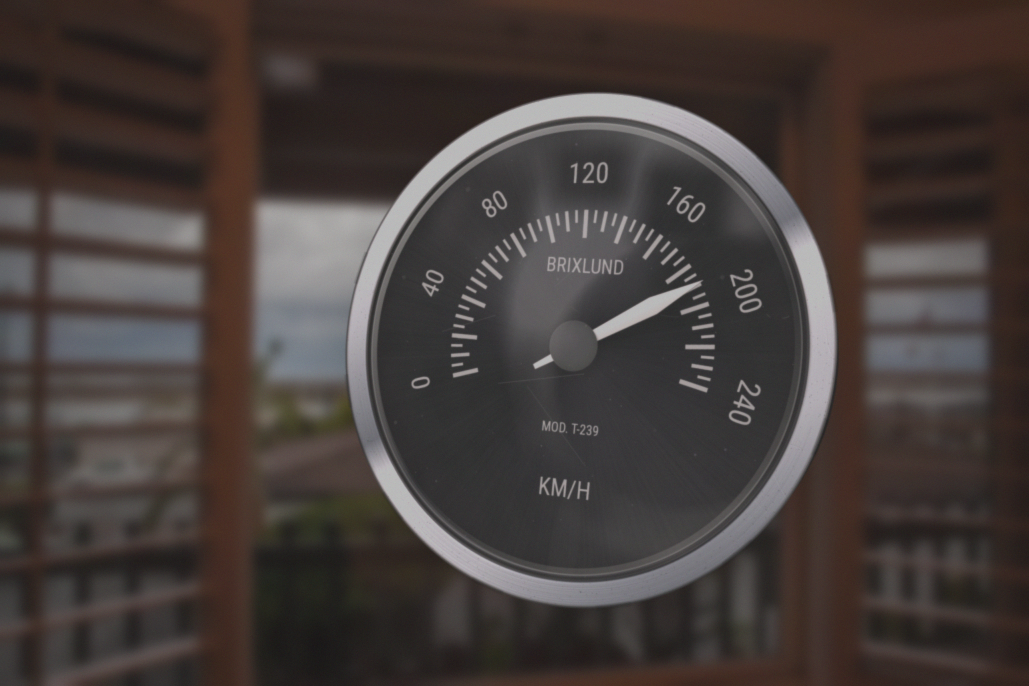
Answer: 190 km/h
